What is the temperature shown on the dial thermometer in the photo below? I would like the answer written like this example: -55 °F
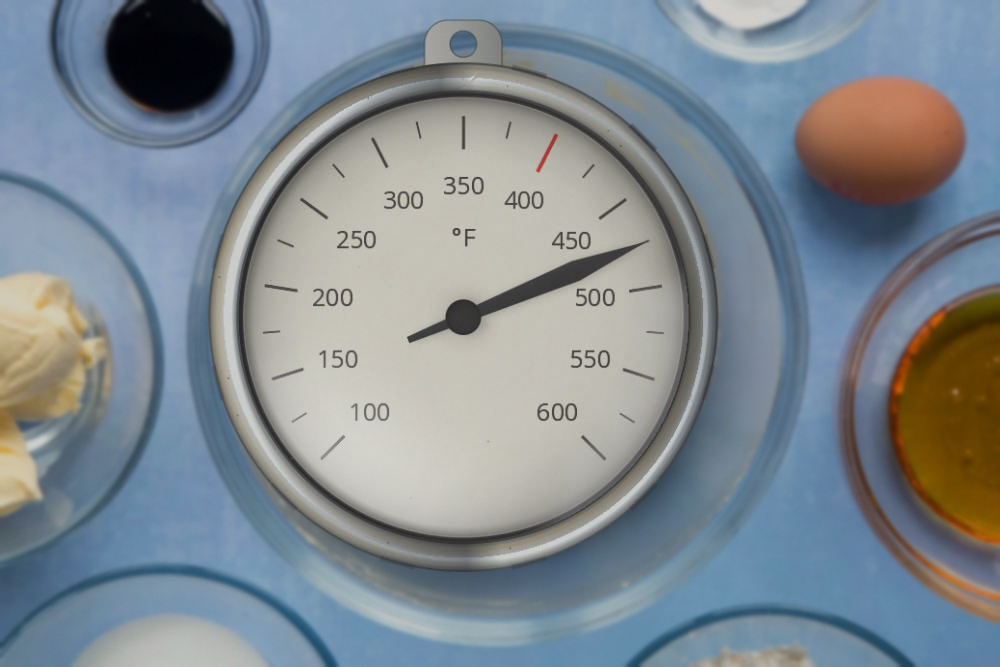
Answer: 475 °F
